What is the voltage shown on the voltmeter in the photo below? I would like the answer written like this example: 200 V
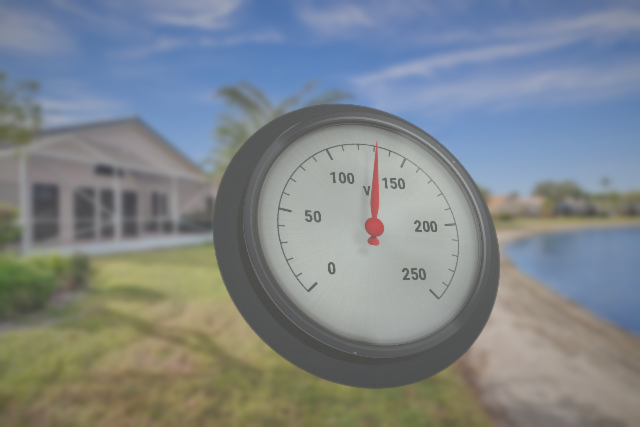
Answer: 130 V
